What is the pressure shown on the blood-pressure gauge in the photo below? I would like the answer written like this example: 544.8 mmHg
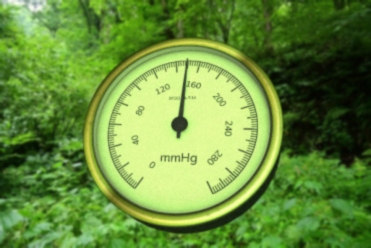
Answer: 150 mmHg
